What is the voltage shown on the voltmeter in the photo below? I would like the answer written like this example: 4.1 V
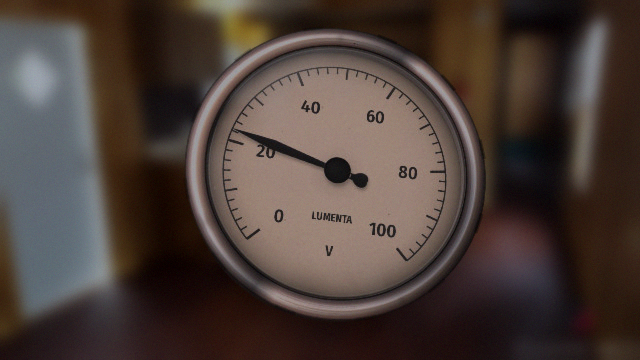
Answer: 22 V
